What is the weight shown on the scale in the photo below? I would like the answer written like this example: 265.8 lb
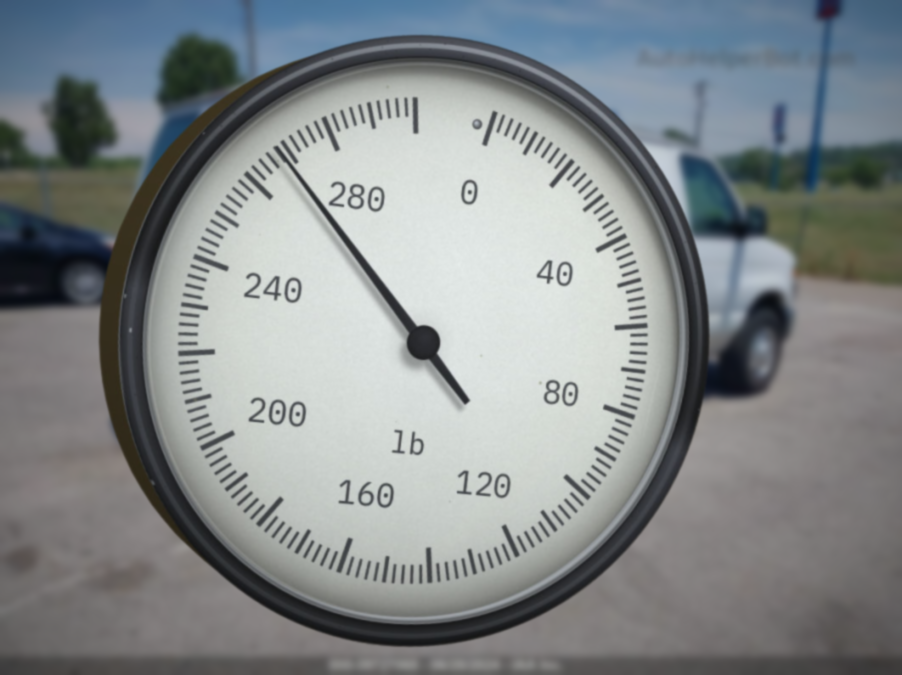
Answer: 268 lb
